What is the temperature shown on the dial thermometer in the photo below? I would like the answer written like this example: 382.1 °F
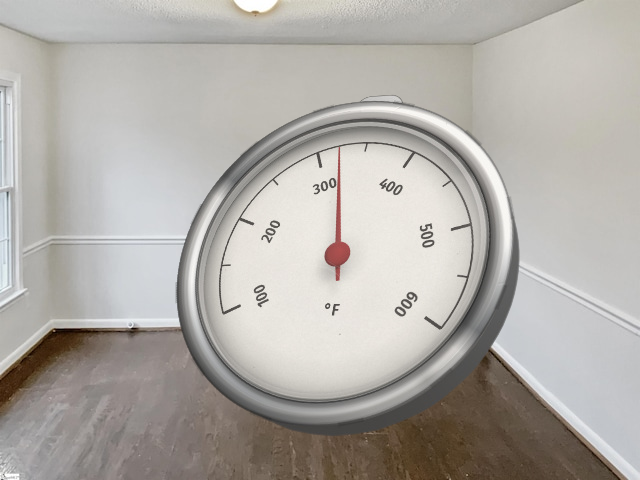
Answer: 325 °F
